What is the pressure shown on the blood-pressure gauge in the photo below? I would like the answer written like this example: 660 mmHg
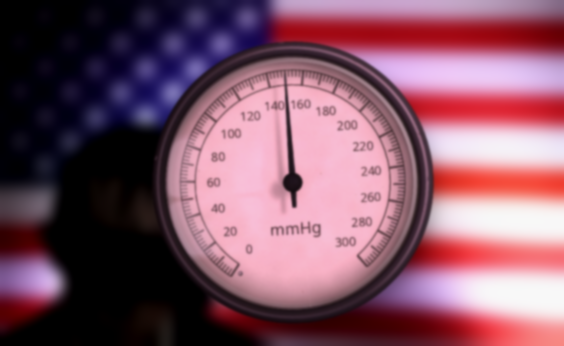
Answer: 150 mmHg
